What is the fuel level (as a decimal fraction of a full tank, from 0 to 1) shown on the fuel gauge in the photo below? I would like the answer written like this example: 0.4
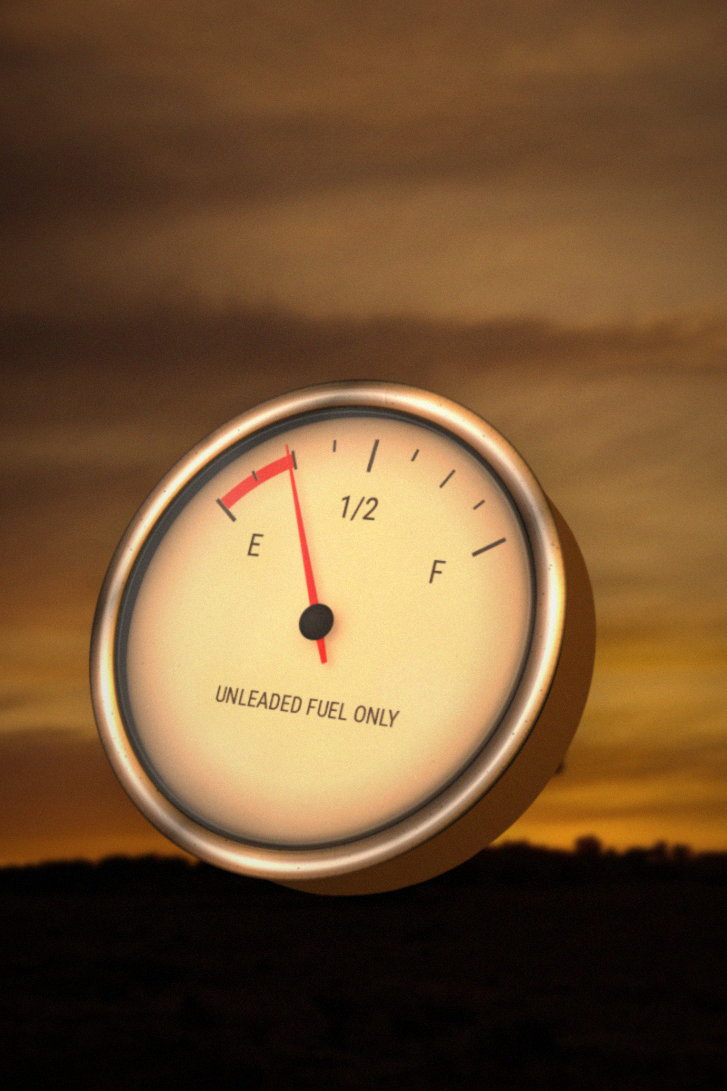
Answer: 0.25
